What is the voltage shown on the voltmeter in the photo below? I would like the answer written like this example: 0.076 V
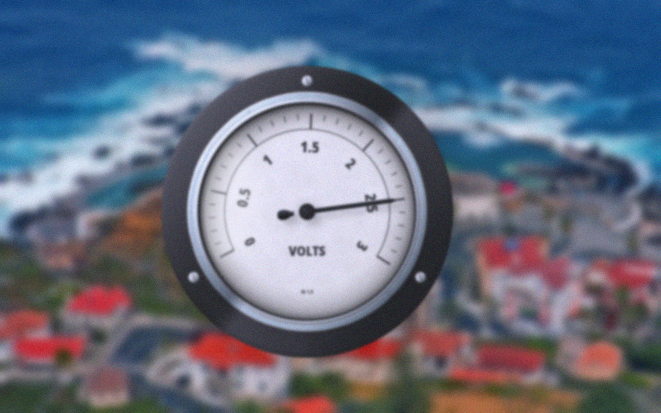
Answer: 2.5 V
